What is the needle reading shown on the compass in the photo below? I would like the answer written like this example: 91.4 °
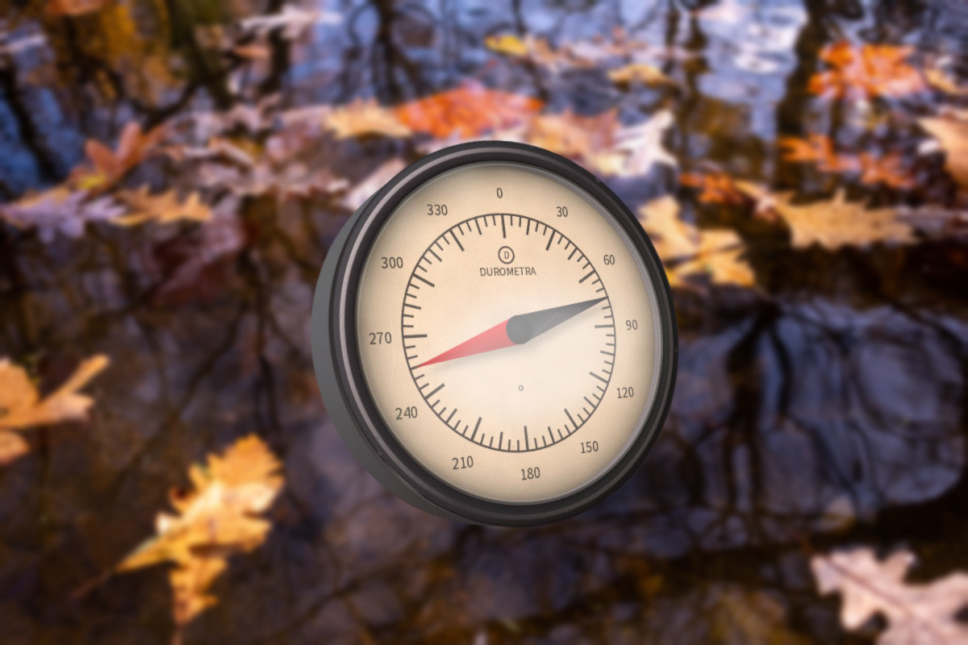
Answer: 255 °
